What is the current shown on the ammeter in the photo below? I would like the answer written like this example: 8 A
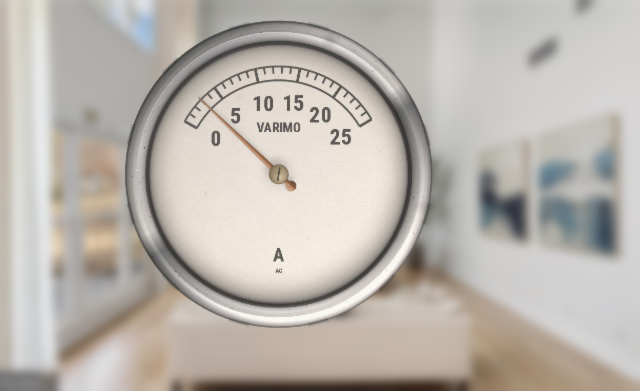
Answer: 3 A
